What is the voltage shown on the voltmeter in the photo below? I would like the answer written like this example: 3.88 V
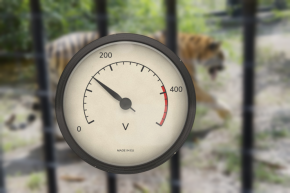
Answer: 140 V
